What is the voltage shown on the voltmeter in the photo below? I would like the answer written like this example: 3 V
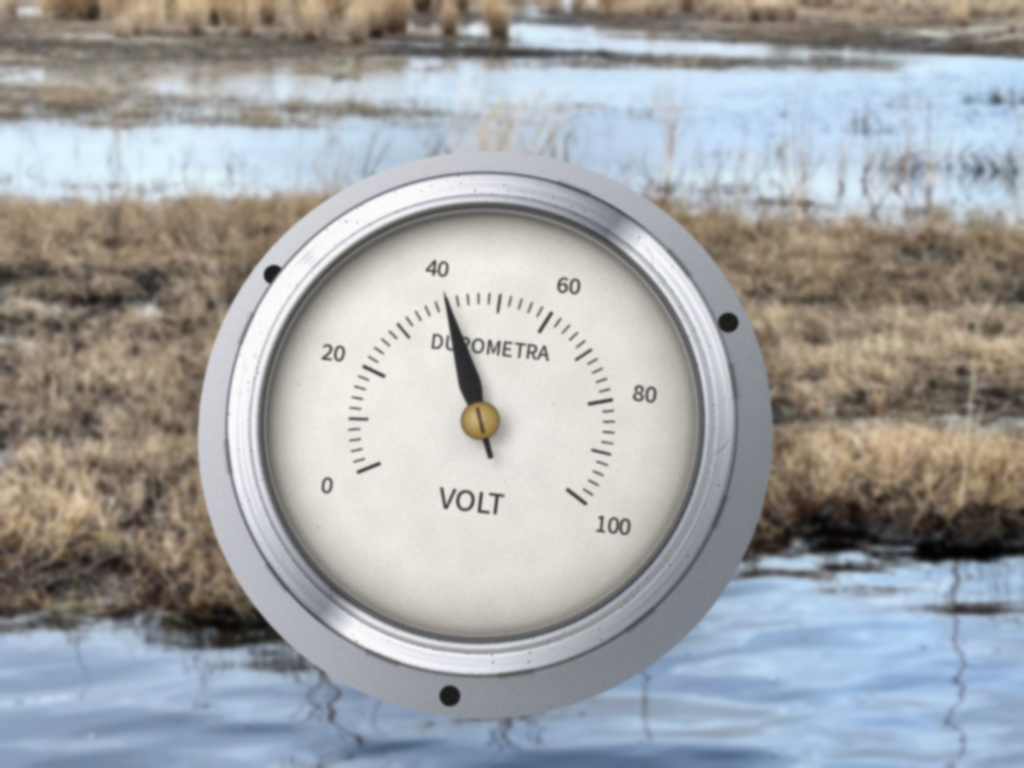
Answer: 40 V
